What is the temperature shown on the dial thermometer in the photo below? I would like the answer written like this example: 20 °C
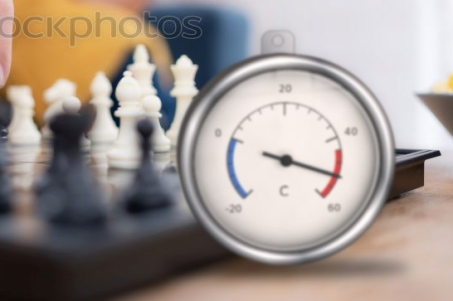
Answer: 52 °C
